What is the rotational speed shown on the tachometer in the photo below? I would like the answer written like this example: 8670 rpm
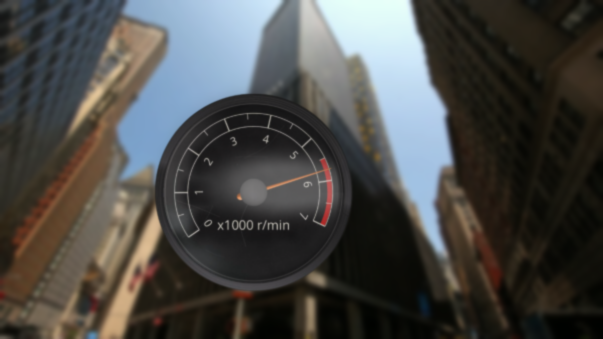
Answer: 5750 rpm
